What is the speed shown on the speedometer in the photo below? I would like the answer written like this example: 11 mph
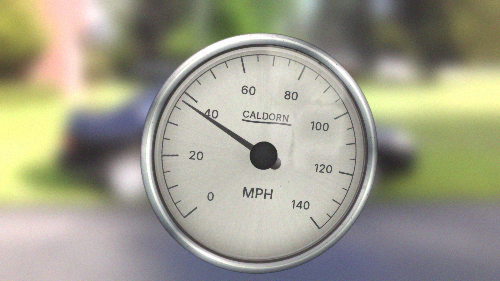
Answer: 37.5 mph
